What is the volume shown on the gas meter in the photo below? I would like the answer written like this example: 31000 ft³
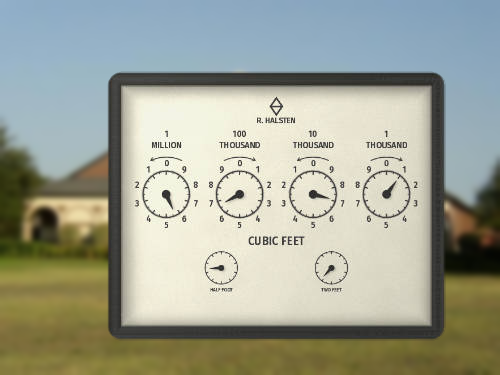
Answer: 567100 ft³
